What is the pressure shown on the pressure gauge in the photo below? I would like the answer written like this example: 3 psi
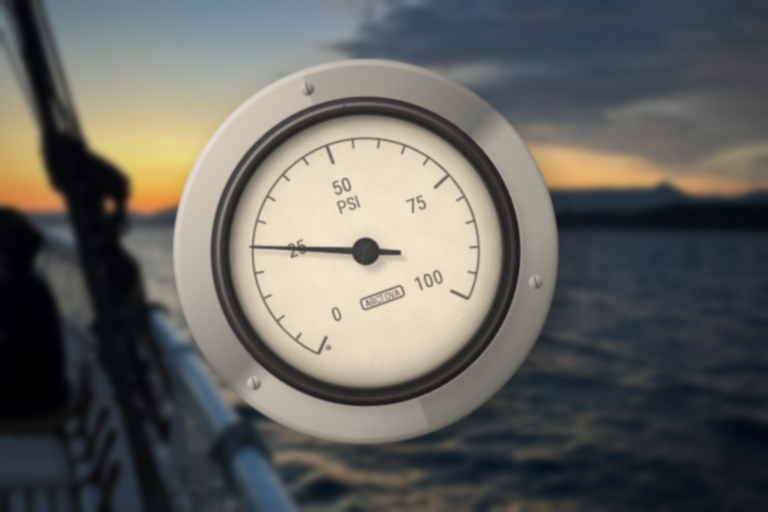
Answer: 25 psi
